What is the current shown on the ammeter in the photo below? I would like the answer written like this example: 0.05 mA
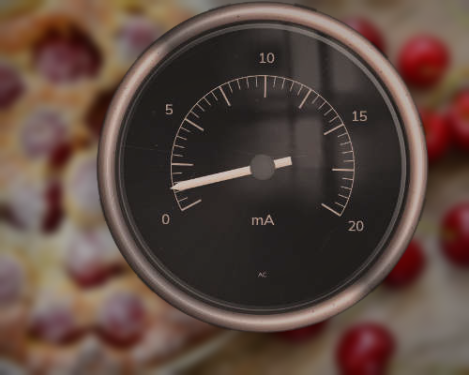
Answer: 1.25 mA
